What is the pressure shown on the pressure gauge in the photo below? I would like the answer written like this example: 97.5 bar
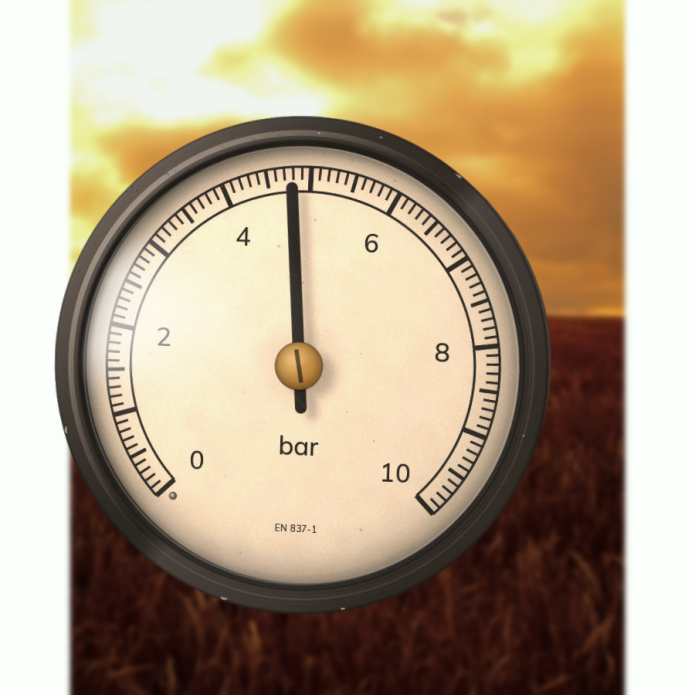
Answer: 4.8 bar
